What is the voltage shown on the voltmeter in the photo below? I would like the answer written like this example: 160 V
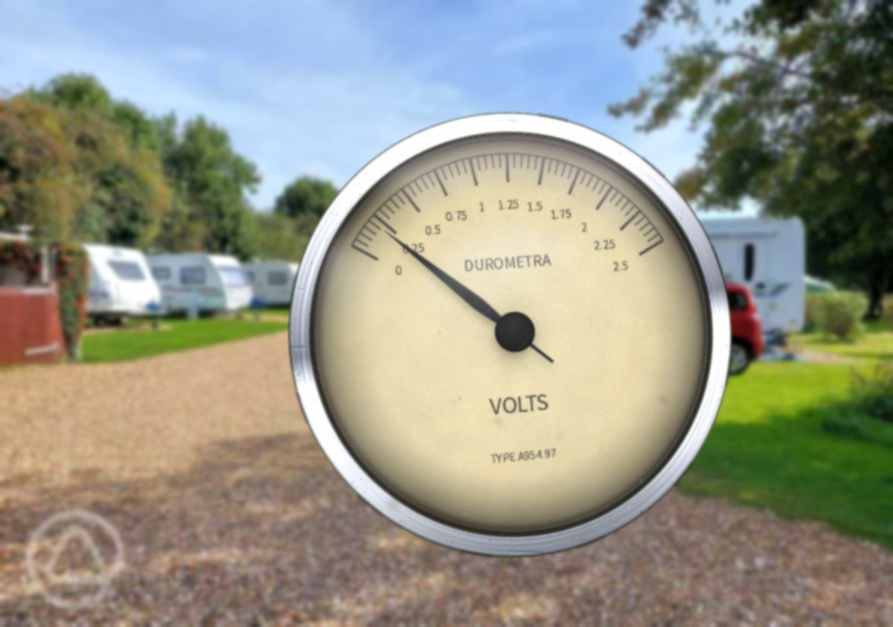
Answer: 0.2 V
